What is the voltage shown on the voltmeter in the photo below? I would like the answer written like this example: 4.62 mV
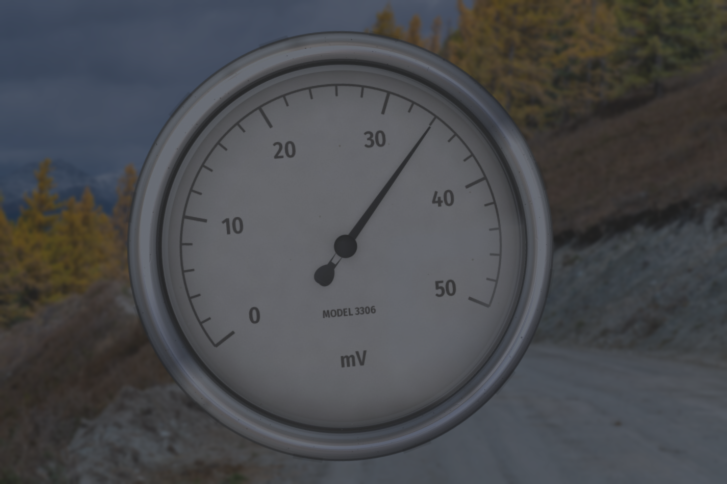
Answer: 34 mV
